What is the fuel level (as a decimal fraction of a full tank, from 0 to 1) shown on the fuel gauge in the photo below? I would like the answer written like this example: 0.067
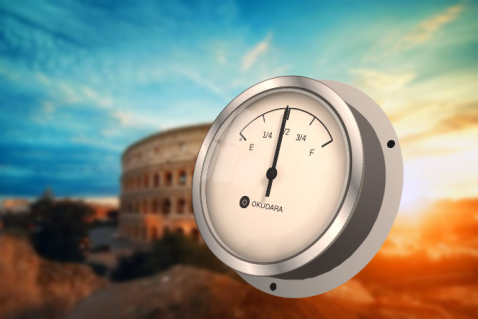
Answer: 0.5
